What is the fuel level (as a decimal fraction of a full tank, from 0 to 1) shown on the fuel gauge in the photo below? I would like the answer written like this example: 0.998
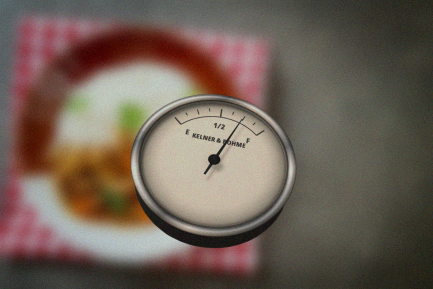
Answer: 0.75
